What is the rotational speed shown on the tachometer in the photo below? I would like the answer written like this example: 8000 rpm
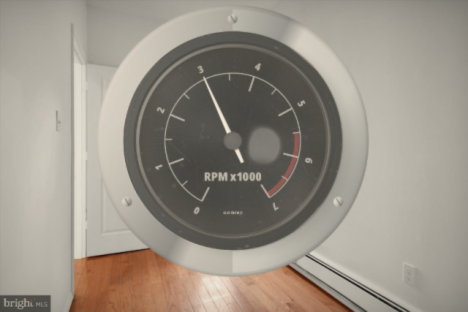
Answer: 3000 rpm
